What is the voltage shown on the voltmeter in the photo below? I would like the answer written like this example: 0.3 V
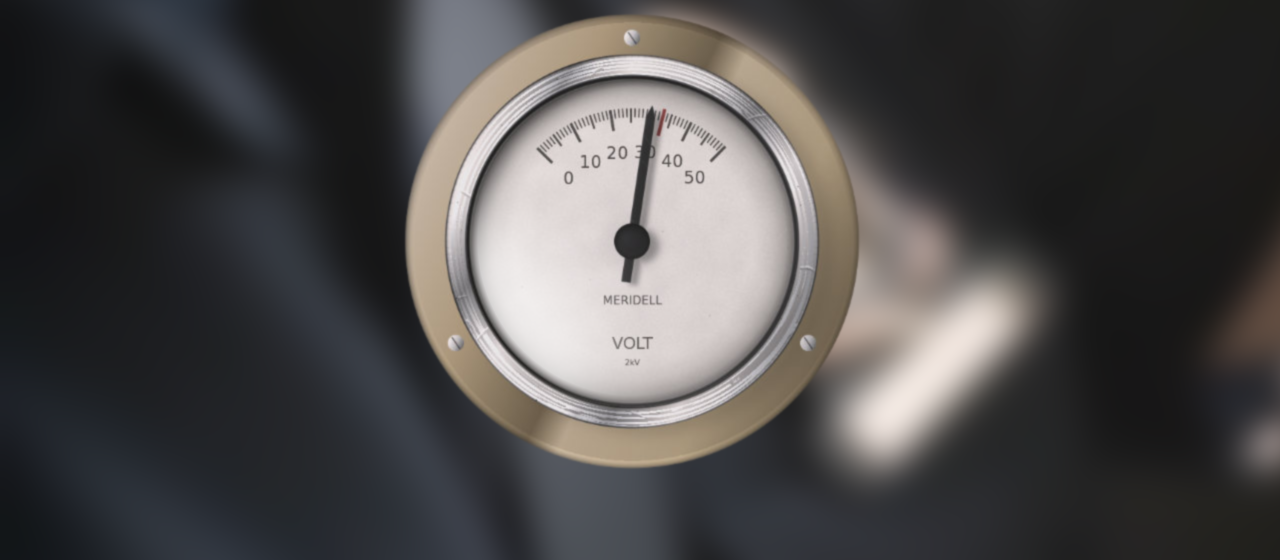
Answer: 30 V
